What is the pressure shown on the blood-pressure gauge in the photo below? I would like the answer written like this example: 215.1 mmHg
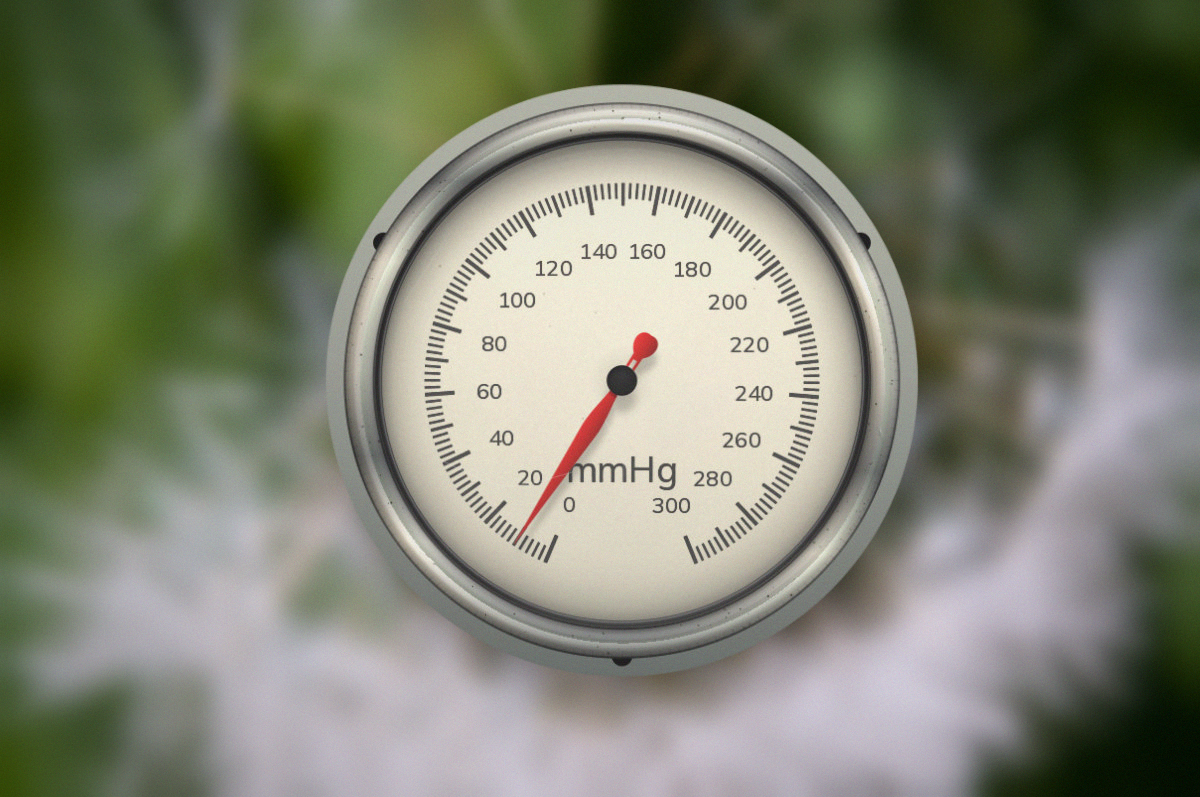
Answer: 10 mmHg
